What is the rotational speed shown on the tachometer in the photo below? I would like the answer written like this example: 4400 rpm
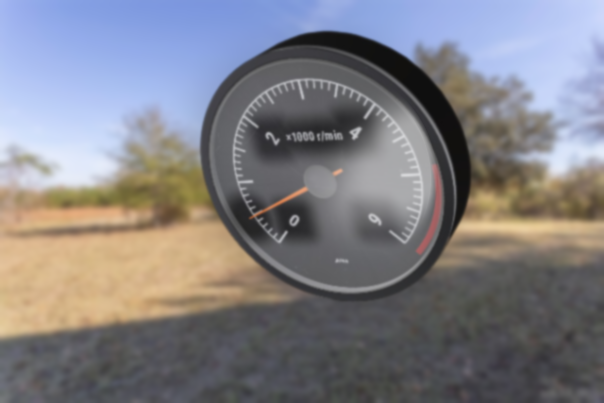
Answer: 500 rpm
